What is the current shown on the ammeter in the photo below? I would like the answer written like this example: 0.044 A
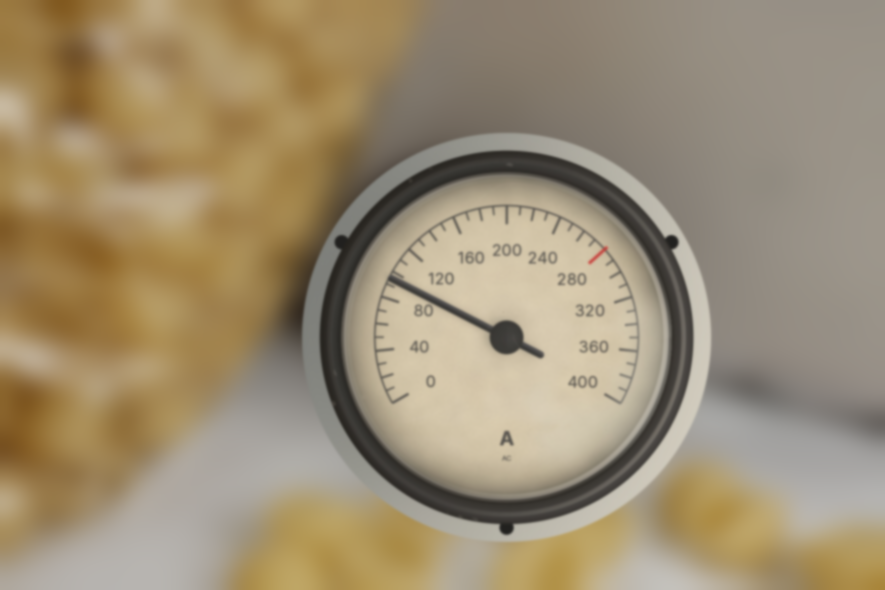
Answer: 95 A
